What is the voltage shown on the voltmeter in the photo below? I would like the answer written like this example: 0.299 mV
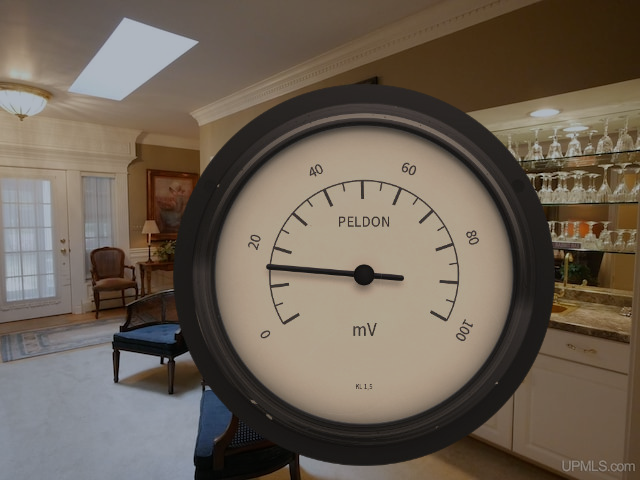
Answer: 15 mV
